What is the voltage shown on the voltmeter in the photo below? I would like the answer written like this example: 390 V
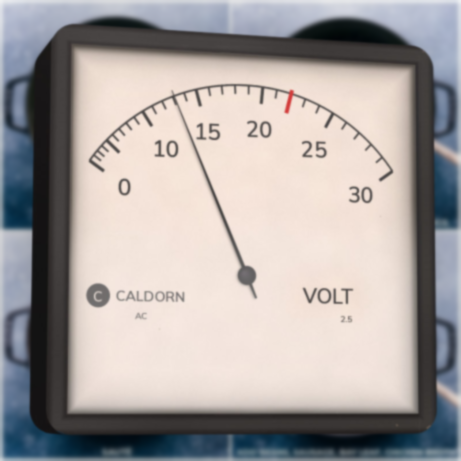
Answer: 13 V
